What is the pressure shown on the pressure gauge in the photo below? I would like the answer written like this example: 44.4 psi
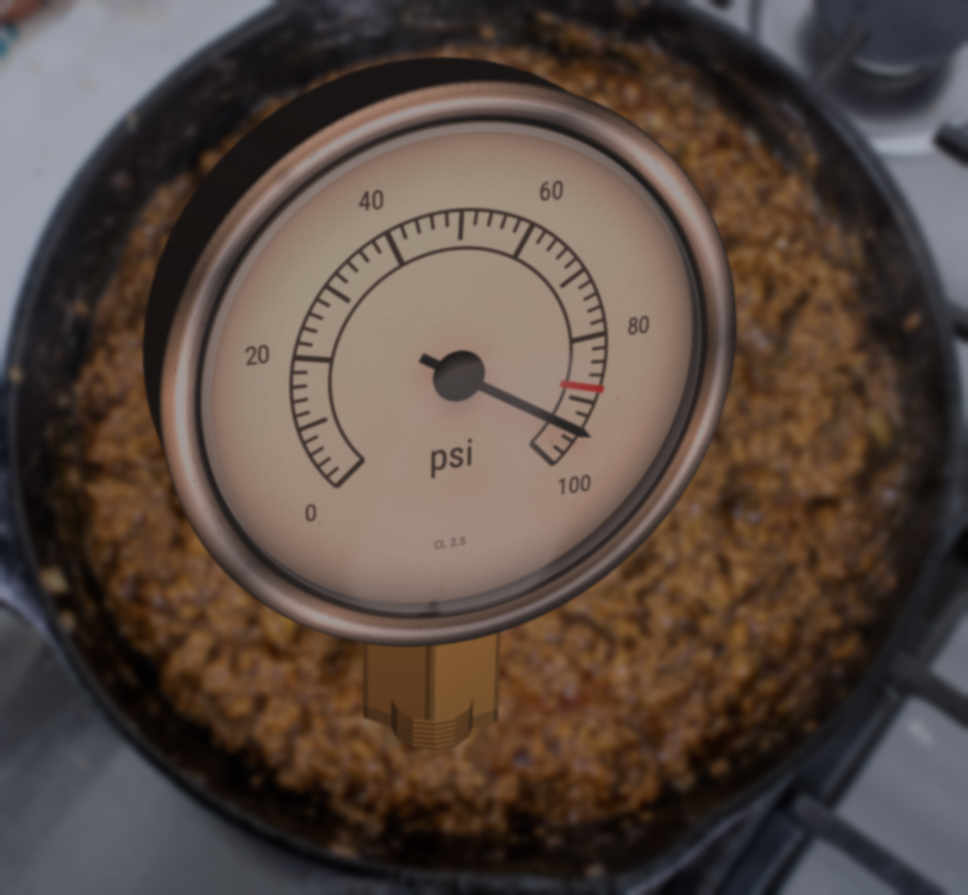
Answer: 94 psi
